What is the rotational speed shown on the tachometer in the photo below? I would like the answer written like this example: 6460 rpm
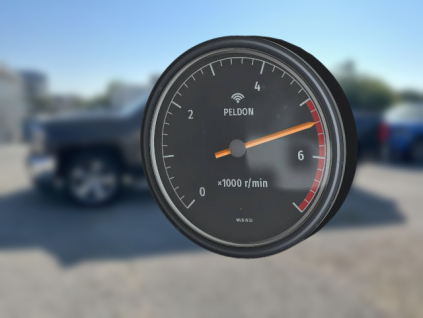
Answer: 5400 rpm
